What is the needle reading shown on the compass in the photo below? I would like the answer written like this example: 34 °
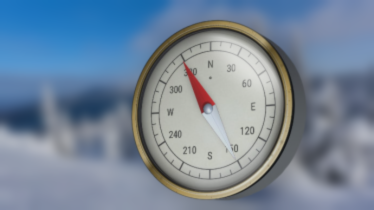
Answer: 330 °
